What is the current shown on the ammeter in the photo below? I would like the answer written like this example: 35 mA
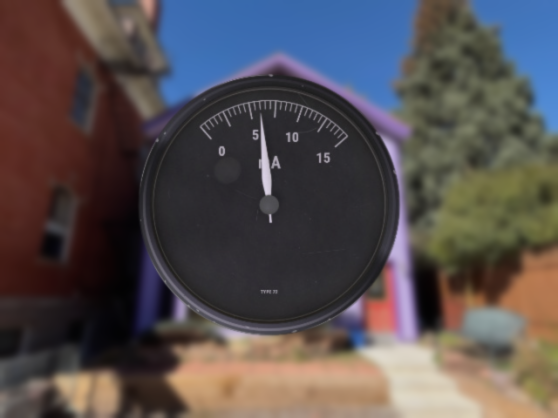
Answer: 6 mA
